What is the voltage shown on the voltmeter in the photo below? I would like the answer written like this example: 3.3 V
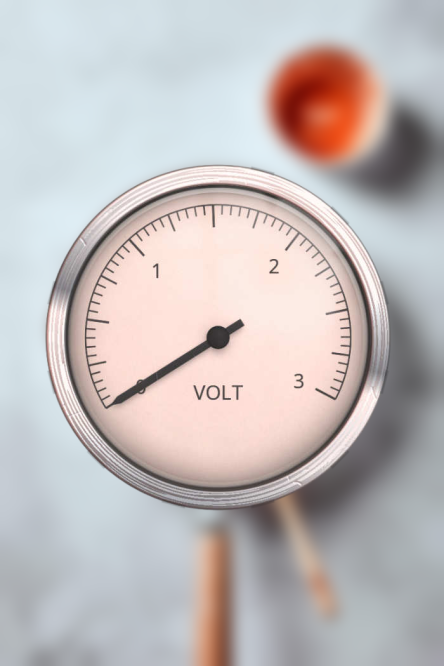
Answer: 0 V
